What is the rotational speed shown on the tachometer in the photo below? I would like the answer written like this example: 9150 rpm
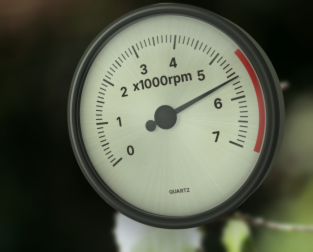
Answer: 5600 rpm
